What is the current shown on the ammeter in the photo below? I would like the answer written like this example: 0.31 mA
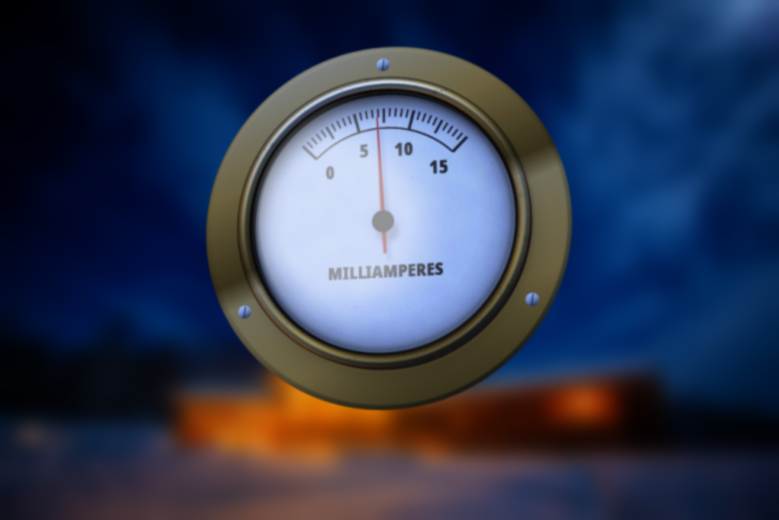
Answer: 7 mA
